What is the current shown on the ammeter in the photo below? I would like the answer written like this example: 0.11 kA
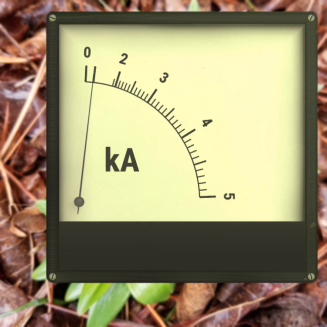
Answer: 1 kA
